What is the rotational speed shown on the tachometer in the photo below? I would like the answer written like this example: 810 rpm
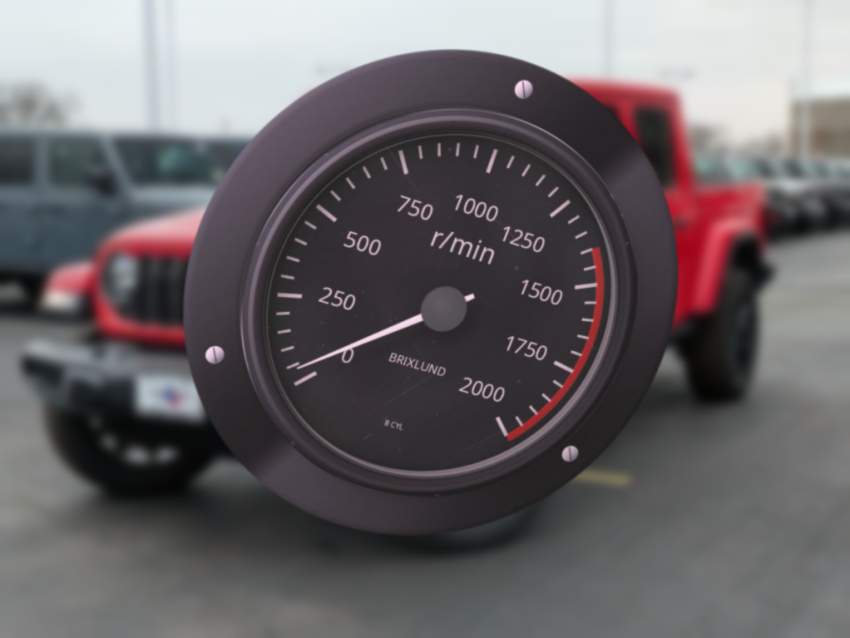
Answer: 50 rpm
